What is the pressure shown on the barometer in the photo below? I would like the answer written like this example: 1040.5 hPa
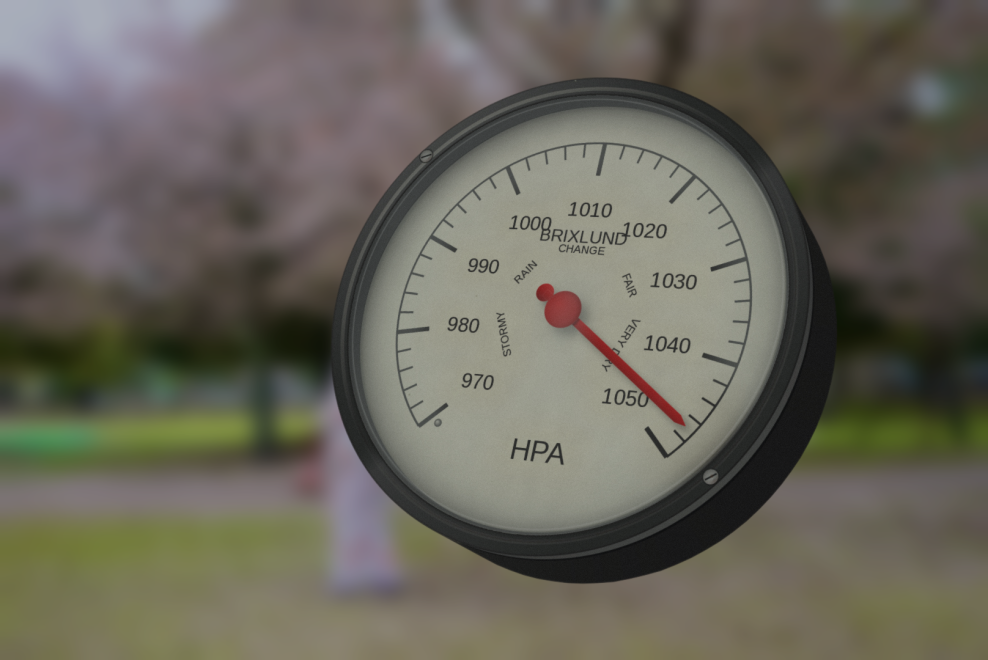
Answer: 1047 hPa
